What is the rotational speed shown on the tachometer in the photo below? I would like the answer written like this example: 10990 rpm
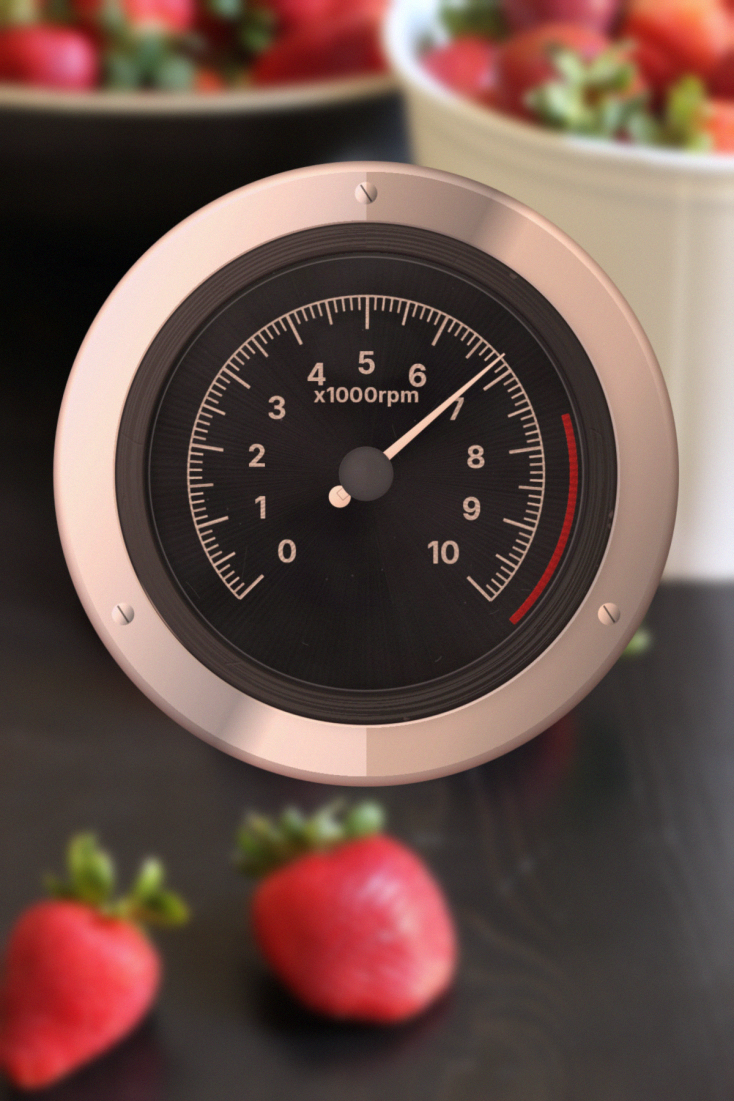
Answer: 6800 rpm
